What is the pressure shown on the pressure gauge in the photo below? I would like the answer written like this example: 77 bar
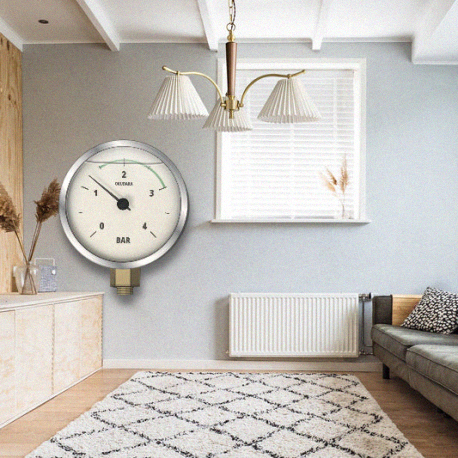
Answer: 1.25 bar
